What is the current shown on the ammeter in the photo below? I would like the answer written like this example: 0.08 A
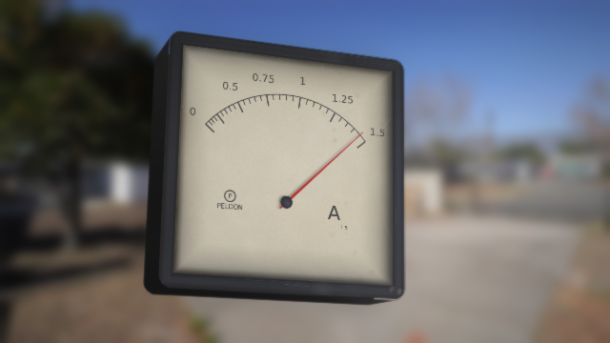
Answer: 1.45 A
